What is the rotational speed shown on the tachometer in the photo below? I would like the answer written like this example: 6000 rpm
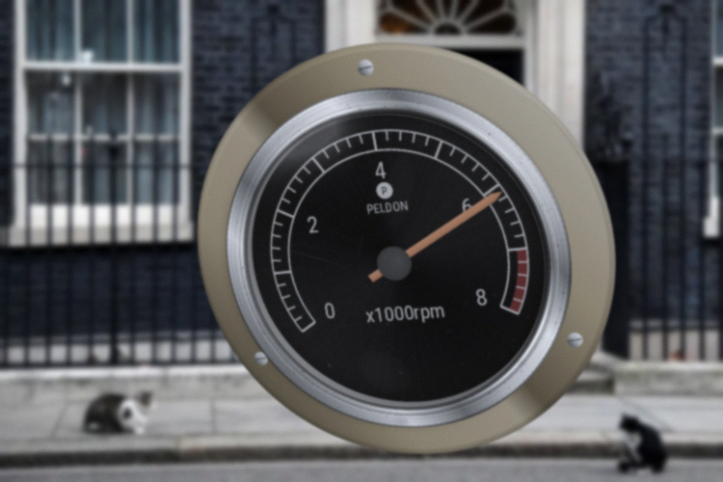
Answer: 6100 rpm
